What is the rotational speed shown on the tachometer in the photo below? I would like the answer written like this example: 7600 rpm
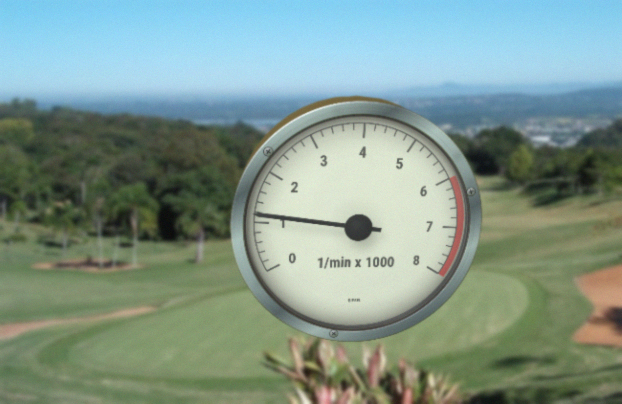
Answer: 1200 rpm
